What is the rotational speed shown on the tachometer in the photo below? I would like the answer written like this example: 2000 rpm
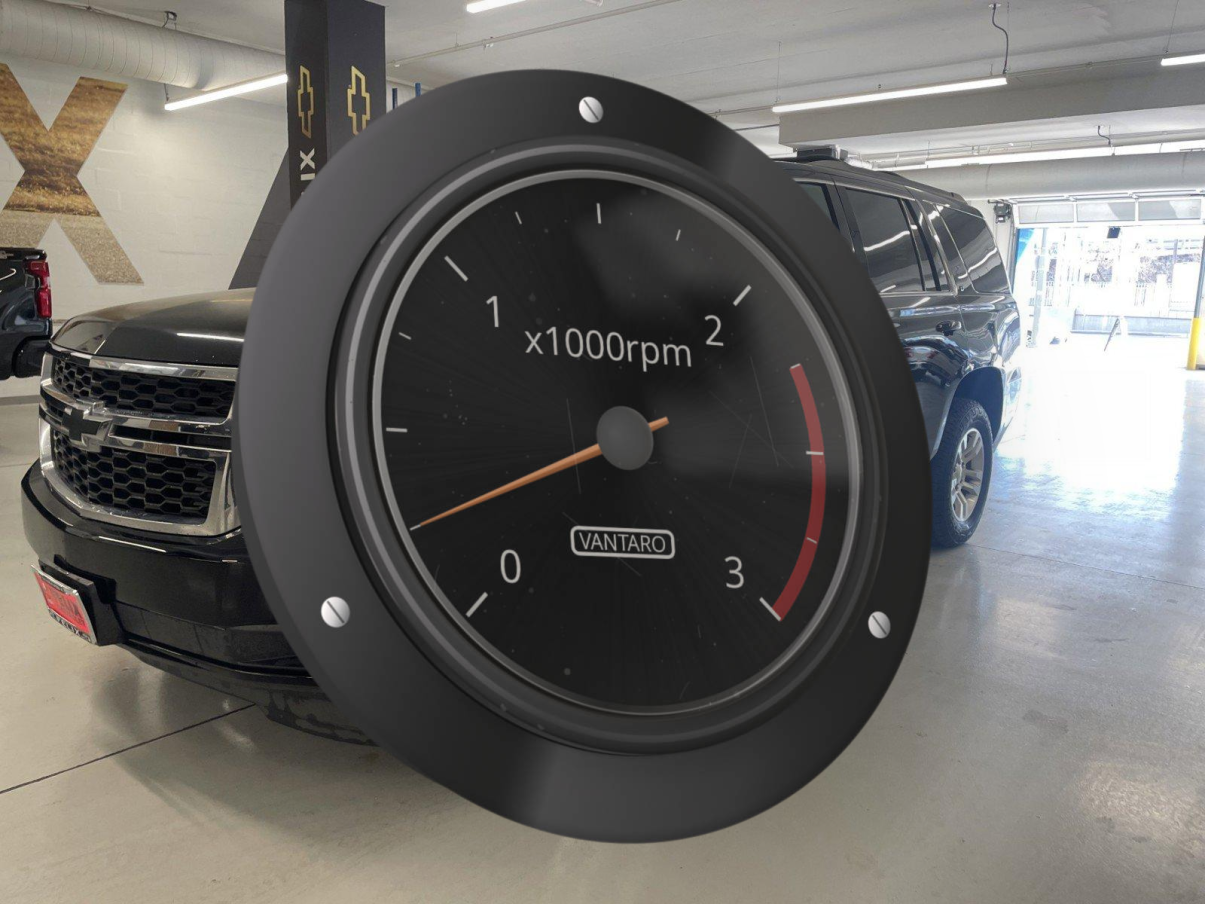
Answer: 250 rpm
